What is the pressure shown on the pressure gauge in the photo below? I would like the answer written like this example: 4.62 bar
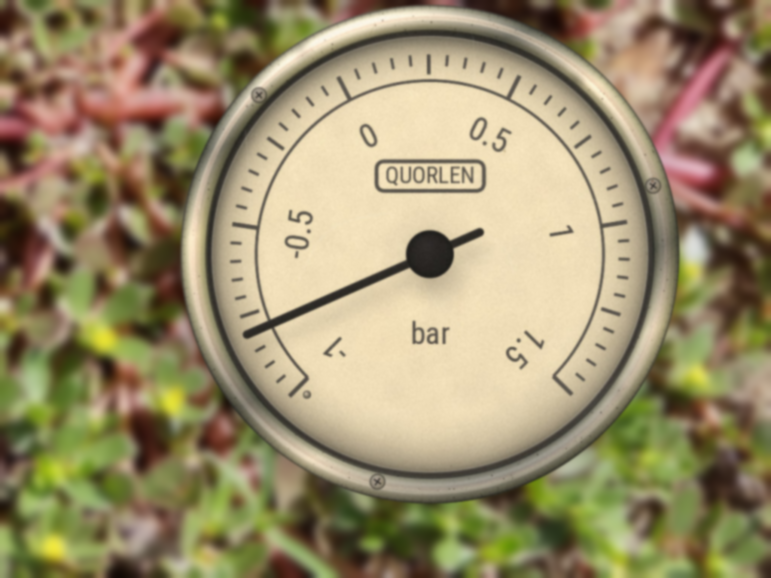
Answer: -0.8 bar
